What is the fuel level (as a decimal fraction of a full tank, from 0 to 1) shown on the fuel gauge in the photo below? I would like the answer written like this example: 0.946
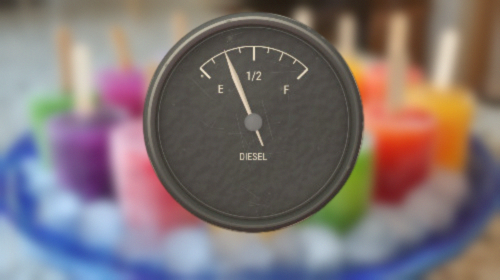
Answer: 0.25
